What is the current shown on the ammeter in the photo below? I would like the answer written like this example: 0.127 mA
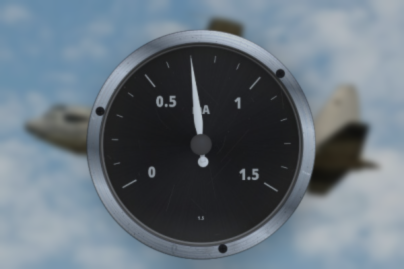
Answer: 0.7 mA
